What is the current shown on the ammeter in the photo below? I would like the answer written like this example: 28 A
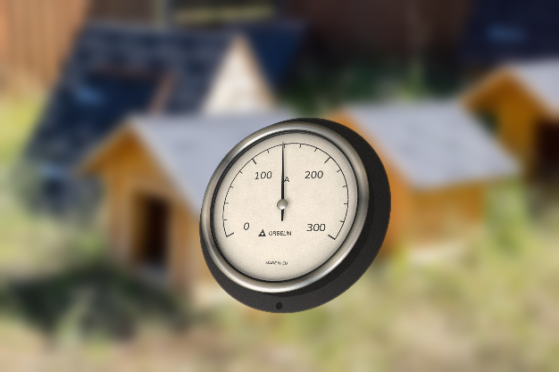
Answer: 140 A
